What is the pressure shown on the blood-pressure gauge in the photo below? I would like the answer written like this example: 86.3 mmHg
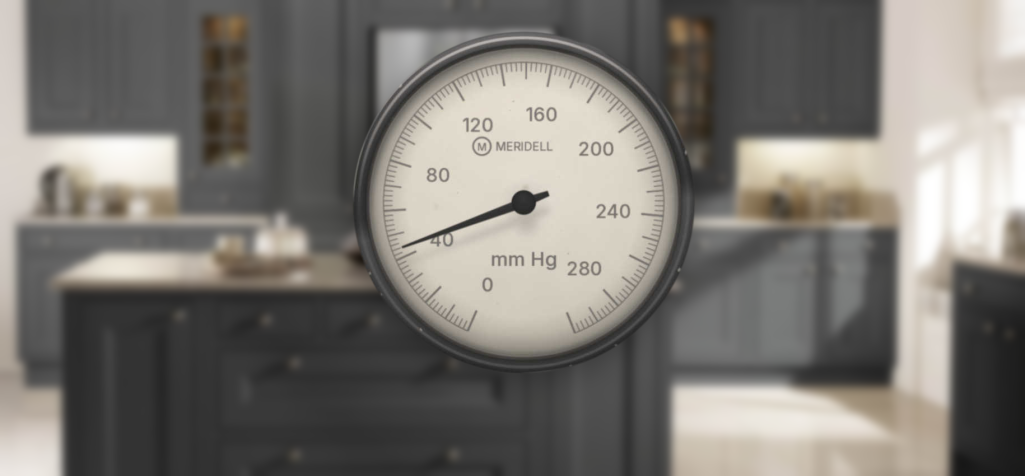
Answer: 44 mmHg
